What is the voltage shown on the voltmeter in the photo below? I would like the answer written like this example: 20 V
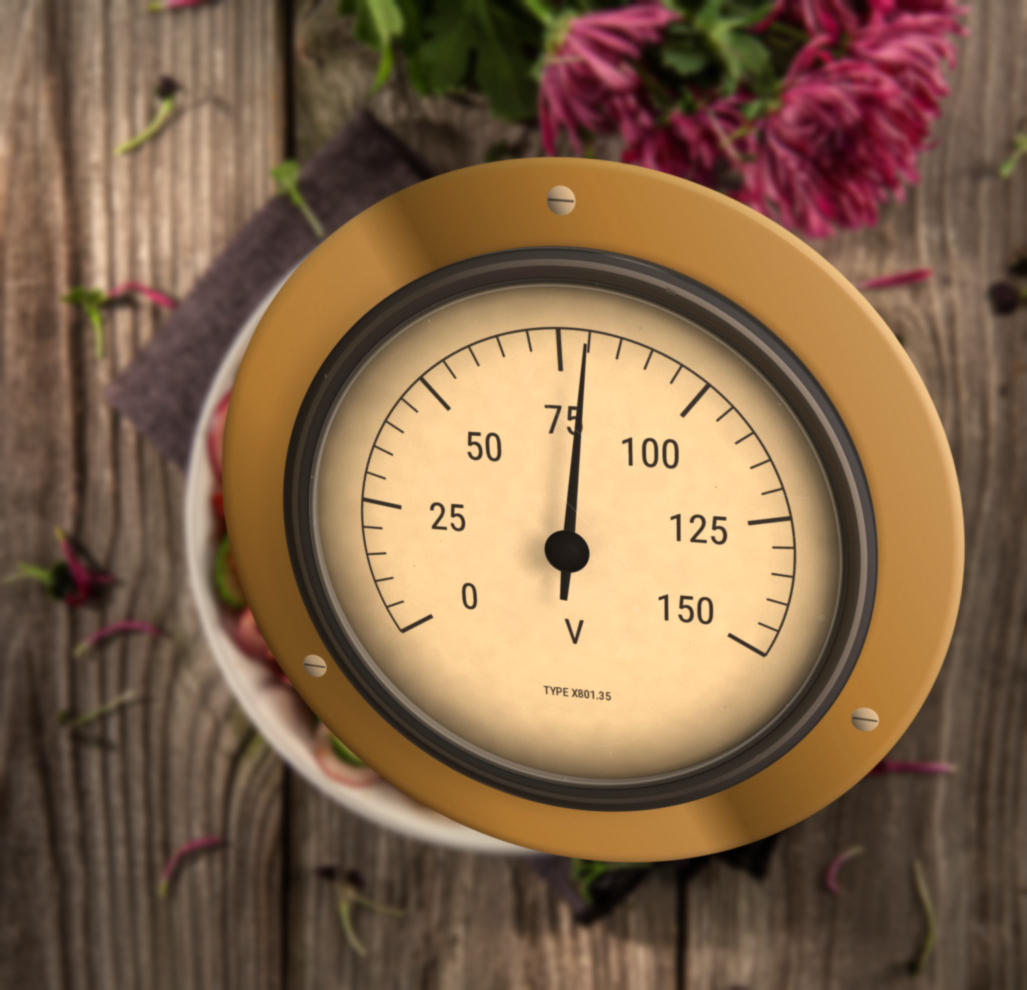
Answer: 80 V
